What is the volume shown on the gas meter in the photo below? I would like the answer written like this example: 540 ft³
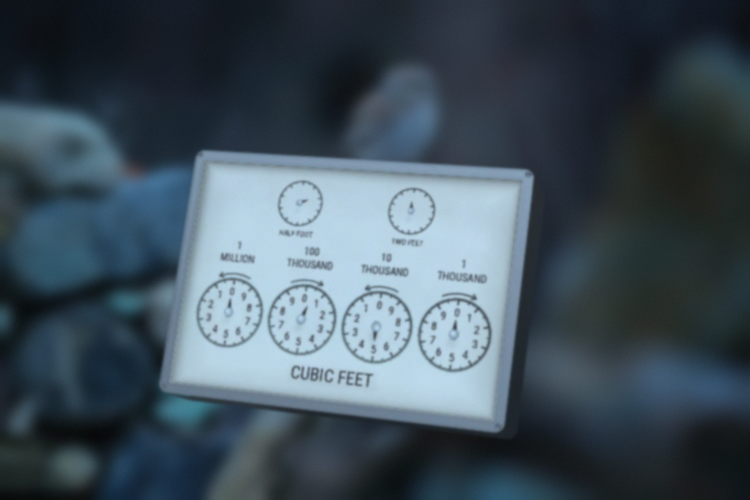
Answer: 5000 ft³
